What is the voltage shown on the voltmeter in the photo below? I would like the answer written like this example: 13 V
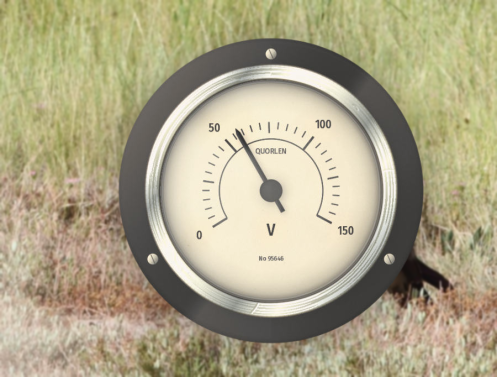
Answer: 57.5 V
